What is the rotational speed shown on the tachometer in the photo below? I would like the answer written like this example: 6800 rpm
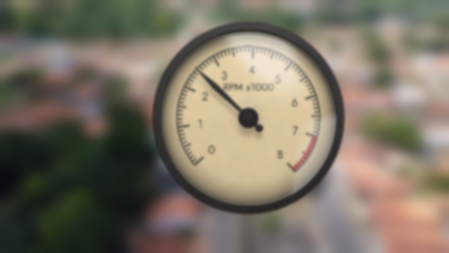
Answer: 2500 rpm
